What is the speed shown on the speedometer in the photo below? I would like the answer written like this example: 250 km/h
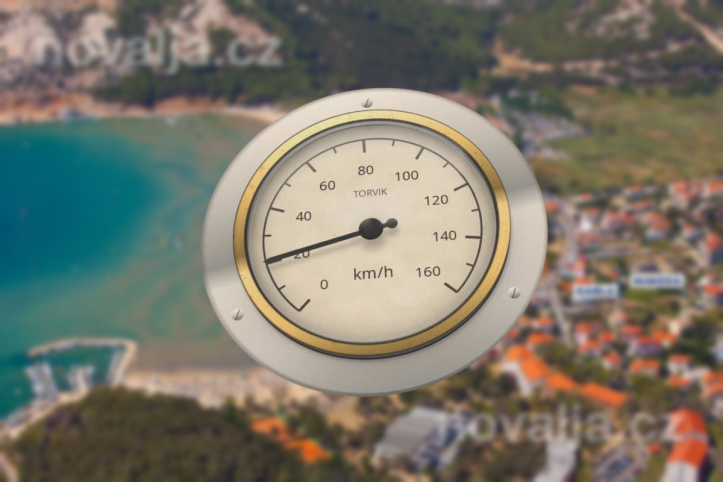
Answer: 20 km/h
